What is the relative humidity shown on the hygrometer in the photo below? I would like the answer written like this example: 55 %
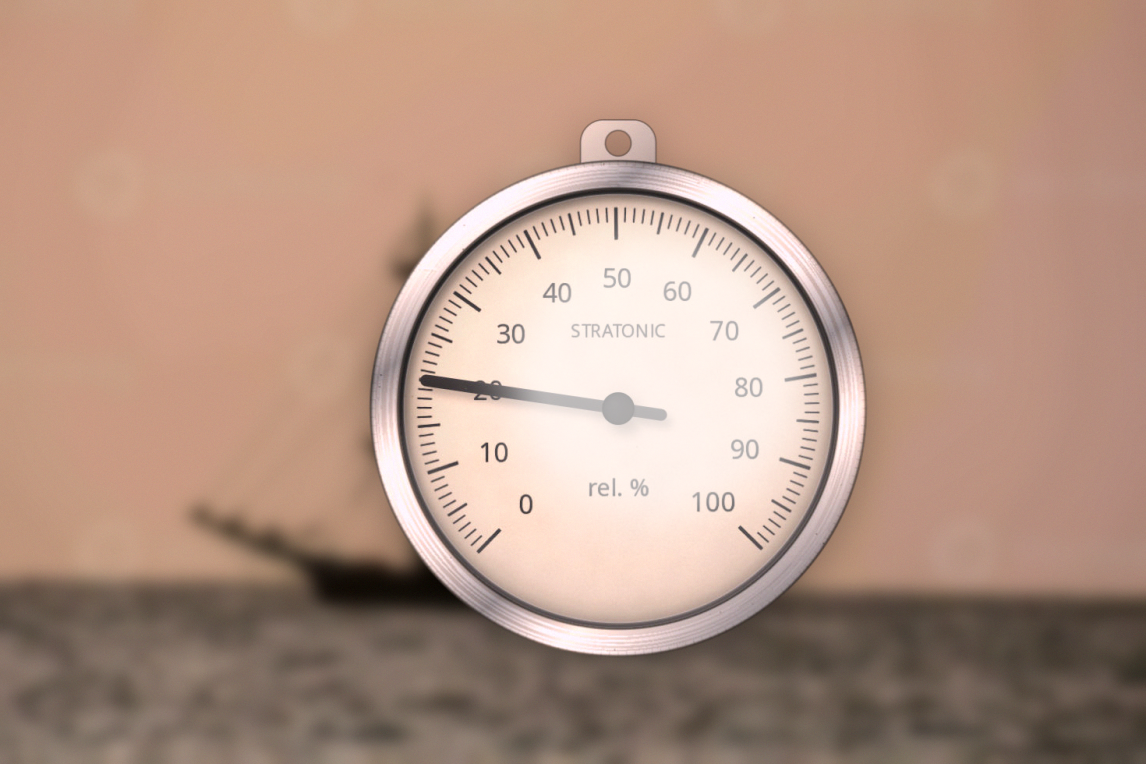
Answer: 20 %
